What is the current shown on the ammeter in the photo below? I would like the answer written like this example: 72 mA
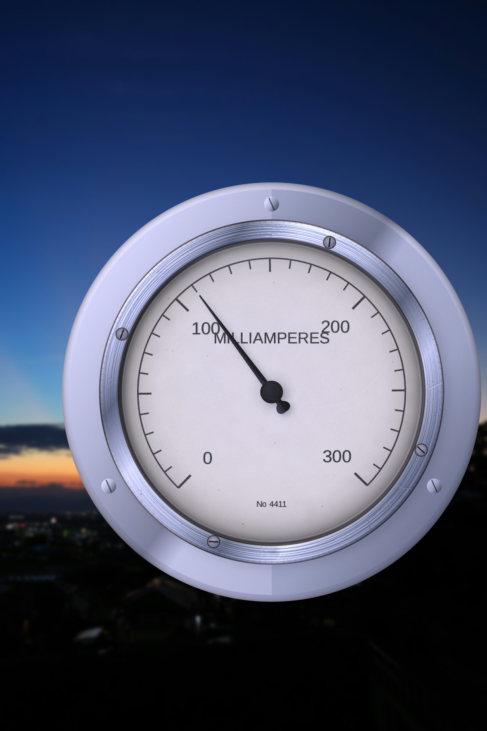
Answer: 110 mA
